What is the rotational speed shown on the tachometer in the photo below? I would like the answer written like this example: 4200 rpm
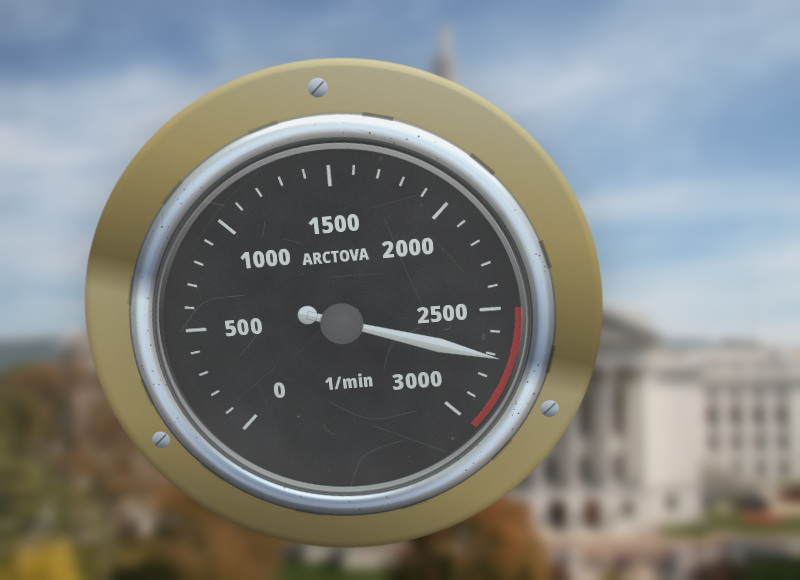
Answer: 2700 rpm
